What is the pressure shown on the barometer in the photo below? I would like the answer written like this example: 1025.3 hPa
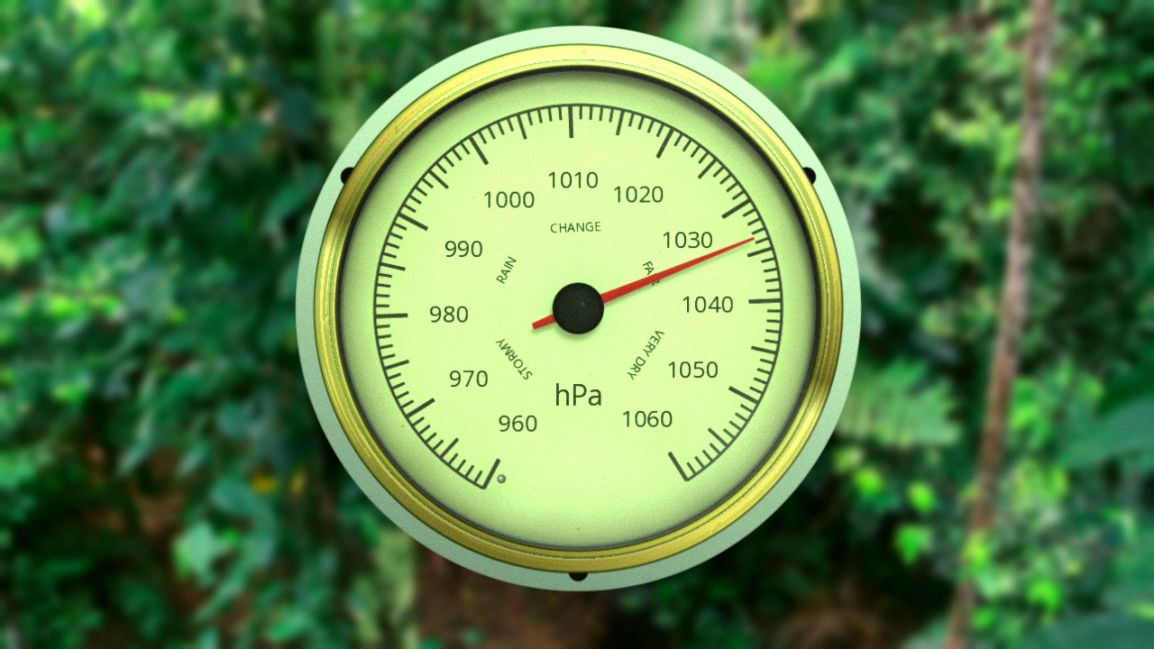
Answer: 1033.5 hPa
